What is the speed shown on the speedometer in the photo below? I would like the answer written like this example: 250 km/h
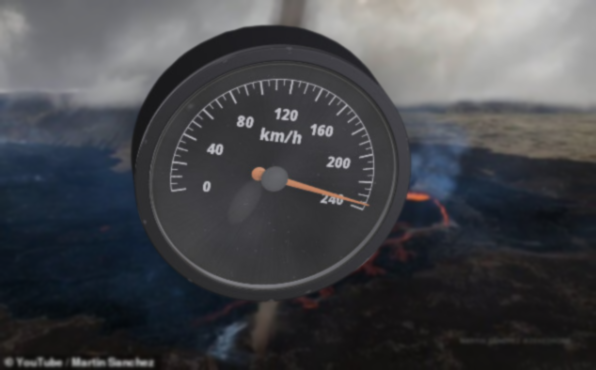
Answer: 235 km/h
